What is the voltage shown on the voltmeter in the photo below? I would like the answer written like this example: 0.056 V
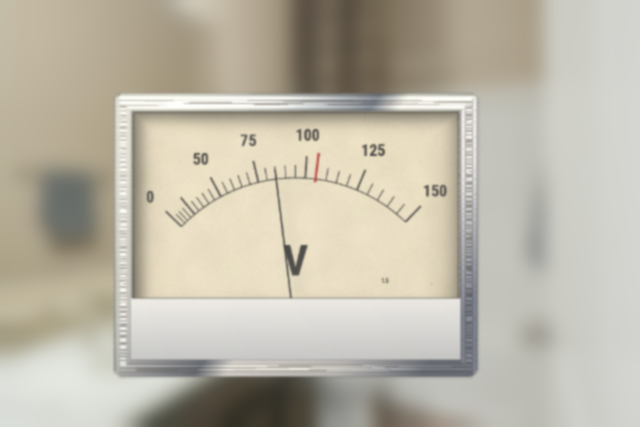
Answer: 85 V
